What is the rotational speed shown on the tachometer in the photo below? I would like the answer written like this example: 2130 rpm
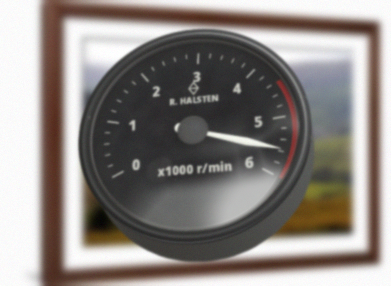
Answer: 5600 rpm
